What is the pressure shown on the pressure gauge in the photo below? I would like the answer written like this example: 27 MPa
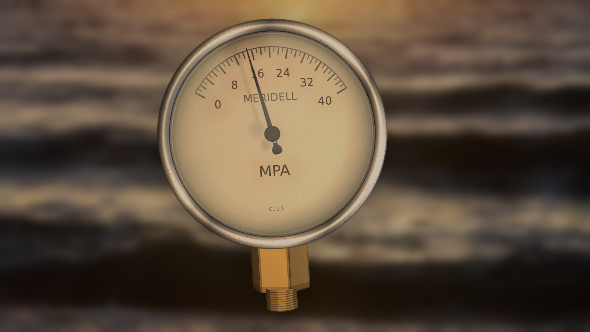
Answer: 15 MPa
